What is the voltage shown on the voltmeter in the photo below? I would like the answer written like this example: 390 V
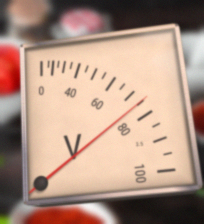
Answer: 75 V
